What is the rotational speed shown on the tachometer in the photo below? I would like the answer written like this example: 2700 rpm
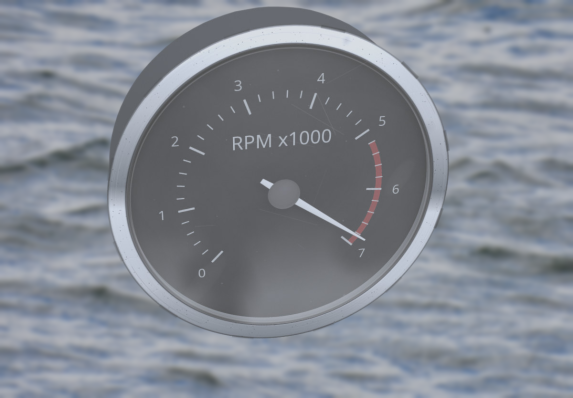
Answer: 6800 rpm
